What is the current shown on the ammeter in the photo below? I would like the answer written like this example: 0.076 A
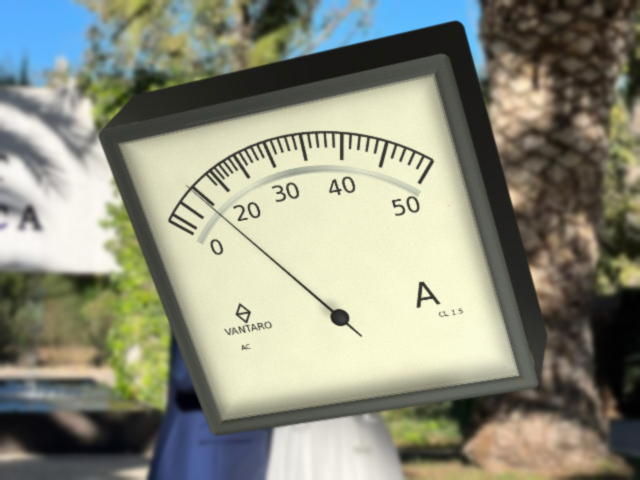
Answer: 15 A
